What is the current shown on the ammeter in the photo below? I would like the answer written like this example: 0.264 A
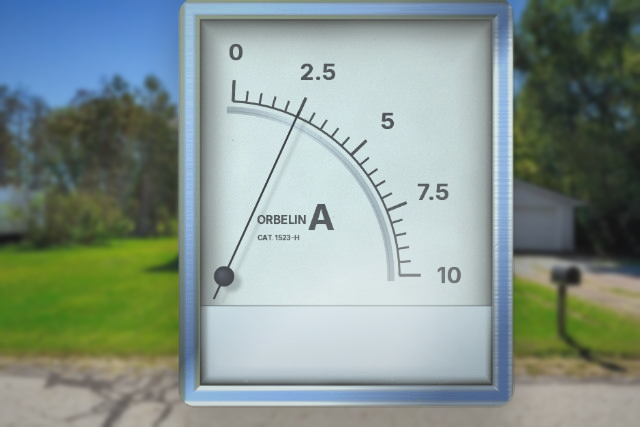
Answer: 2.5 A
